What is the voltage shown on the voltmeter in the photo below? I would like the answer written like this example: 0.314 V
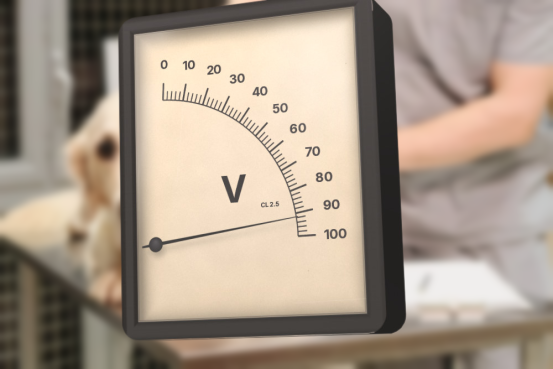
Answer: 92 V
